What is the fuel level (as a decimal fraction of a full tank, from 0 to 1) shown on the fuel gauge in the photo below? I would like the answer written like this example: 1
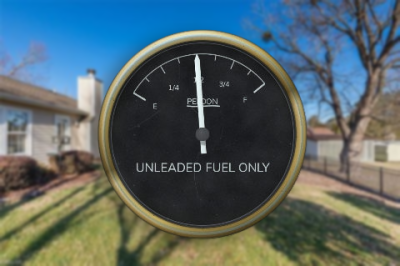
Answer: 0.5
